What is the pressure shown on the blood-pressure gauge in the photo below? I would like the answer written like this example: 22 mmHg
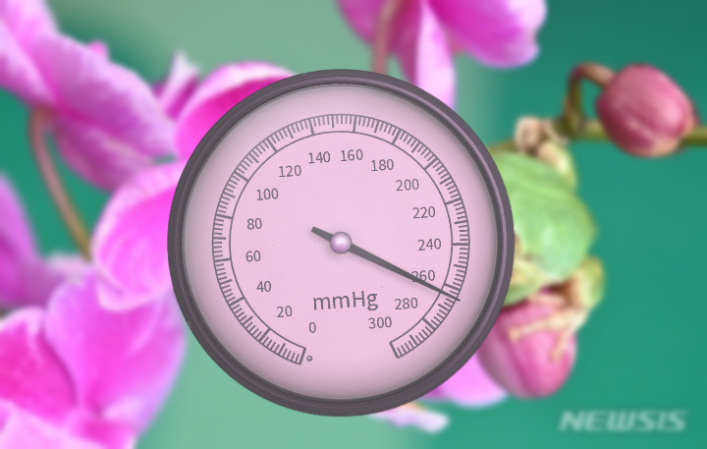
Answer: 264 mmHg
